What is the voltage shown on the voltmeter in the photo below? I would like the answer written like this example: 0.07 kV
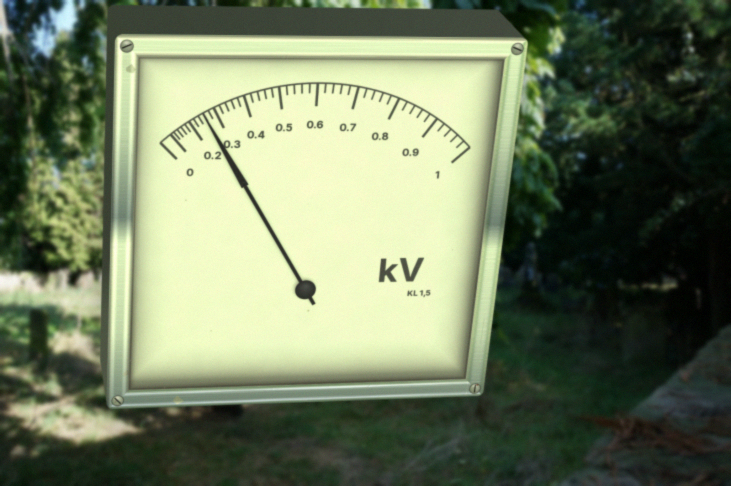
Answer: 0.26 kV
